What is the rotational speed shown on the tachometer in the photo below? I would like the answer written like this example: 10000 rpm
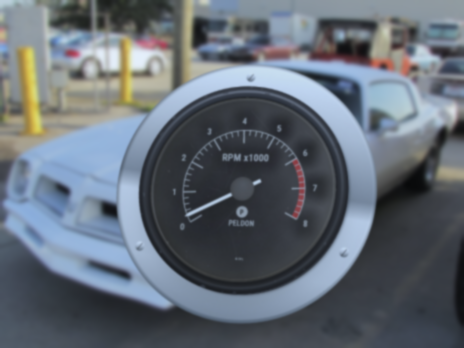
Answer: 200 rpm
